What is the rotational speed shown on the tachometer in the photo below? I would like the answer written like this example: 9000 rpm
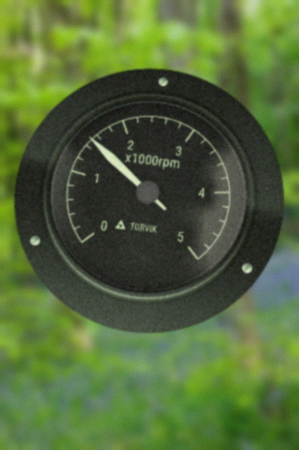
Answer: 1500 rpm
